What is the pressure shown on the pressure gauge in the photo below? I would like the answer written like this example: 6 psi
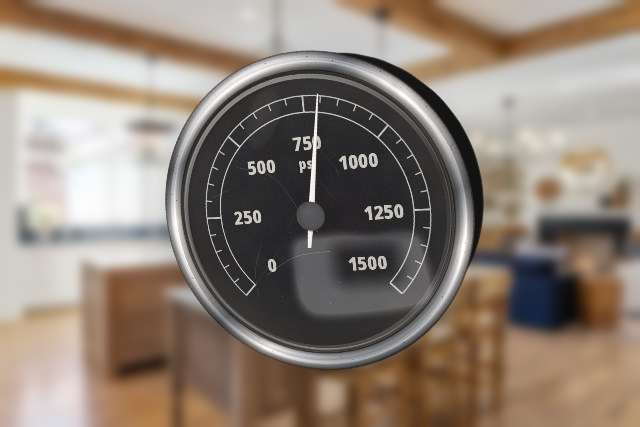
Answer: 800 psi
